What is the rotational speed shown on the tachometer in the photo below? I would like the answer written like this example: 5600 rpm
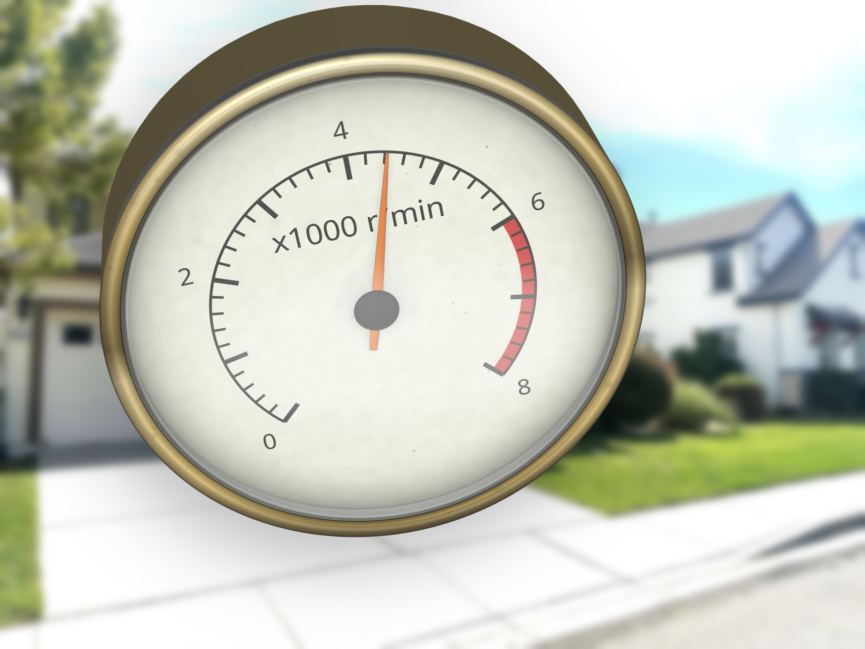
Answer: 4400 rpm
